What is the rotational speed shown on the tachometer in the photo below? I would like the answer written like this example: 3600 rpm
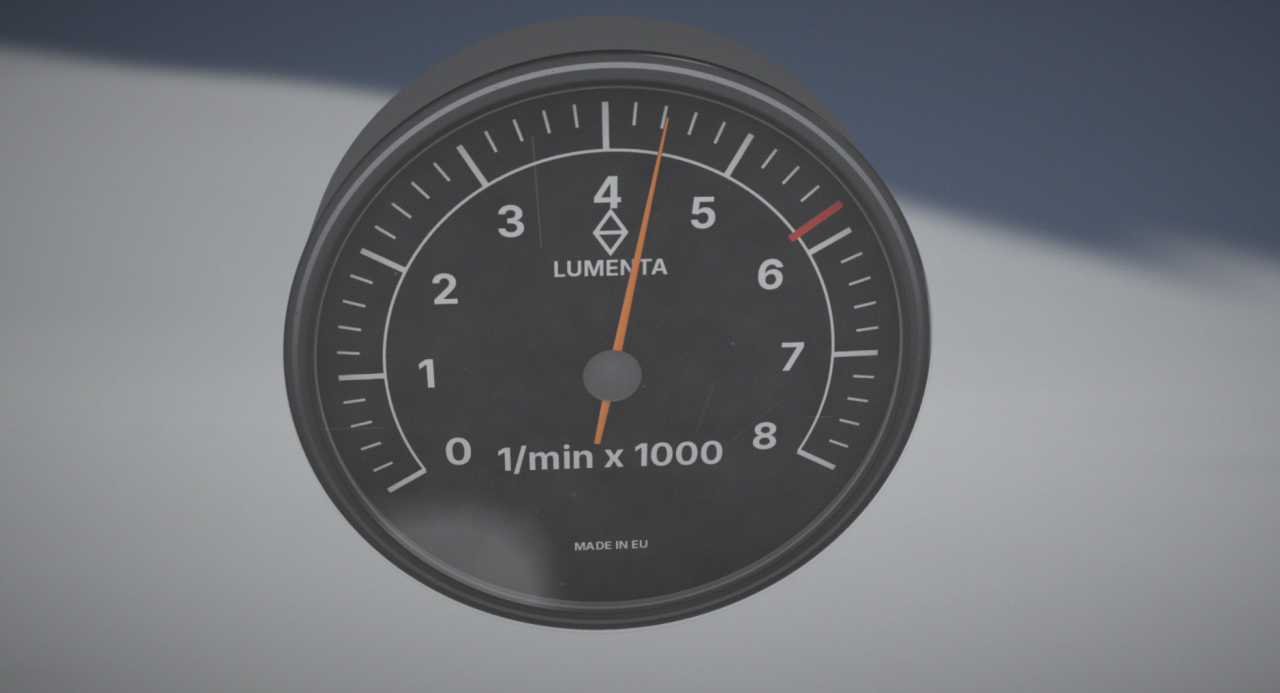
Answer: 4400 rpm
